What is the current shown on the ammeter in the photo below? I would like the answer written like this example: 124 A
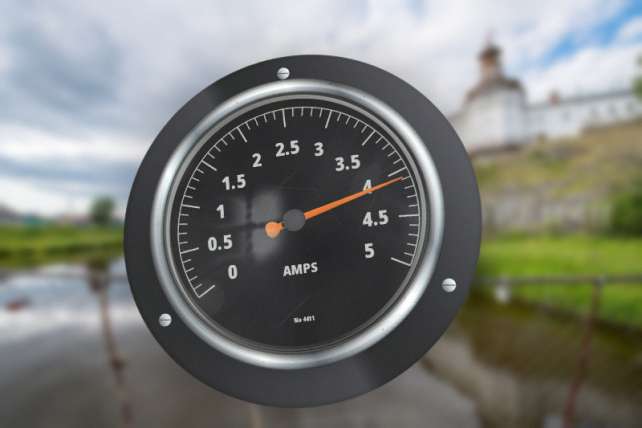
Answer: 4.1 A
